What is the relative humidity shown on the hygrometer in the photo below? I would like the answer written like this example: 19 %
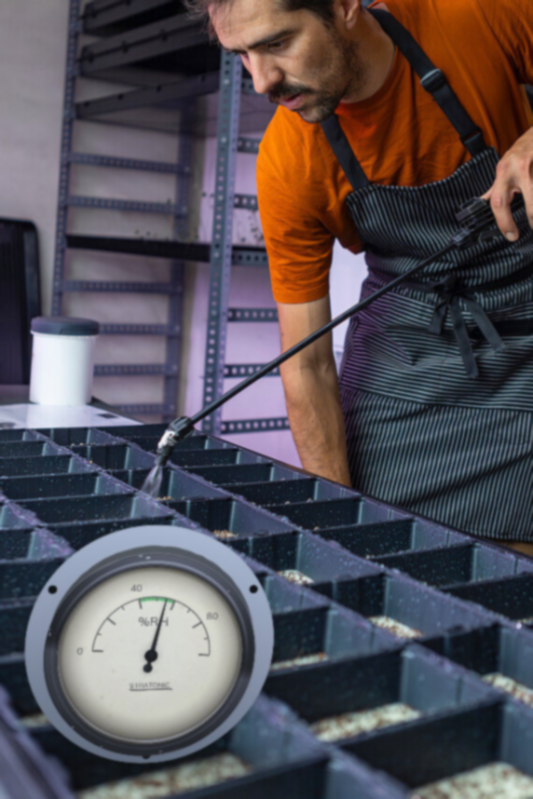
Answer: 55 %
